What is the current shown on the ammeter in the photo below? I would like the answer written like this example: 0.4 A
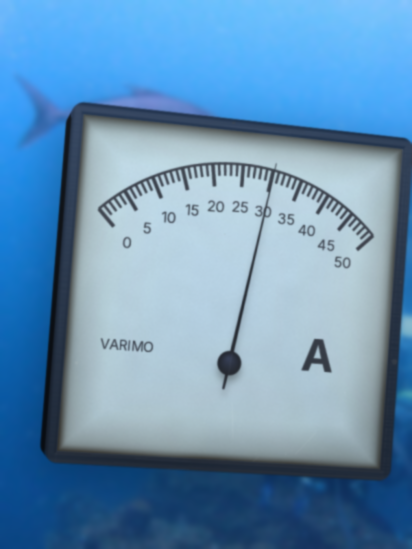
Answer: 30 A
